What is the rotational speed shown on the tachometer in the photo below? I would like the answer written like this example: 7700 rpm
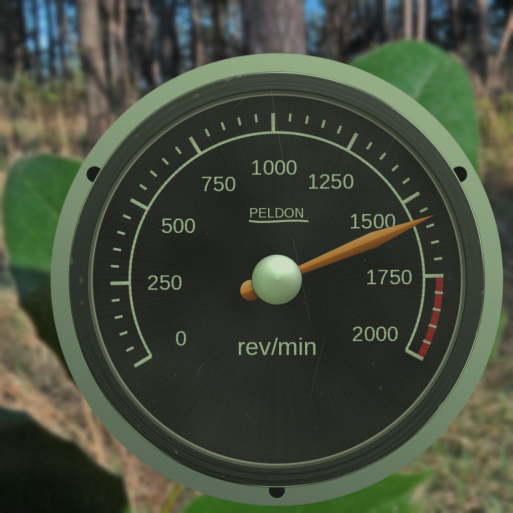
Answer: 1575 rpm
